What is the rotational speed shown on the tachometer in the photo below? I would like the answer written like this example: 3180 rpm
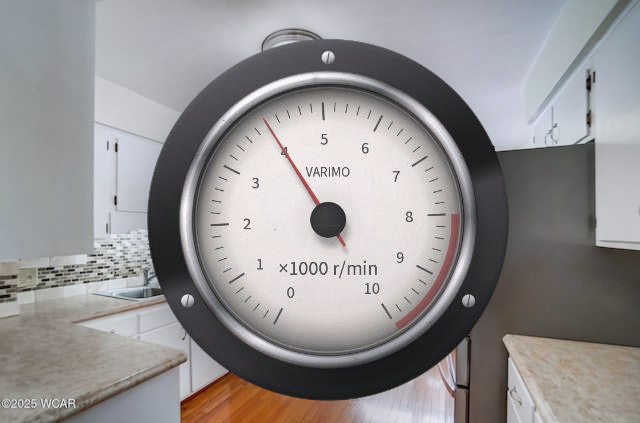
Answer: 4000 rpm
